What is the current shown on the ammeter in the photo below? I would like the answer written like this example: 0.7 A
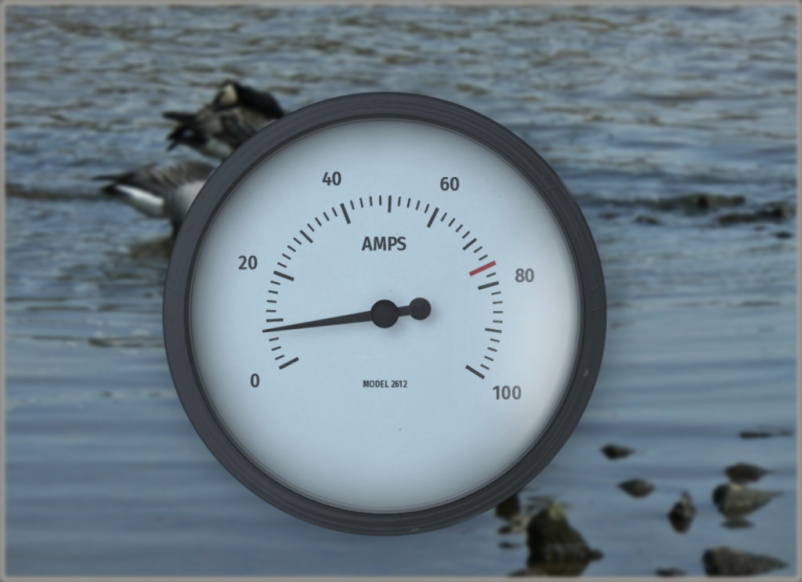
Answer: 8 A
